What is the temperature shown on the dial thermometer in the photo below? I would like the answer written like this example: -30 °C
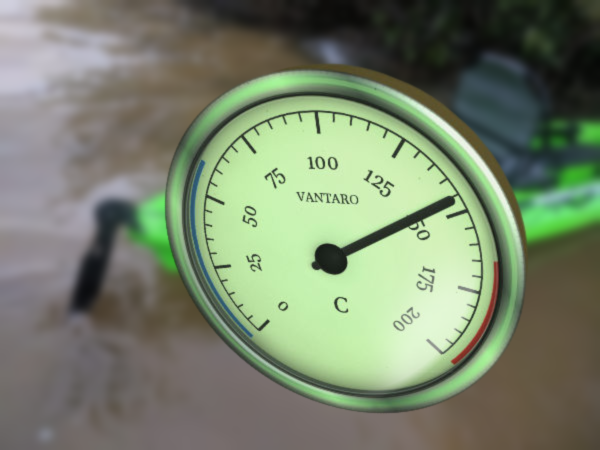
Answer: 145 °C
